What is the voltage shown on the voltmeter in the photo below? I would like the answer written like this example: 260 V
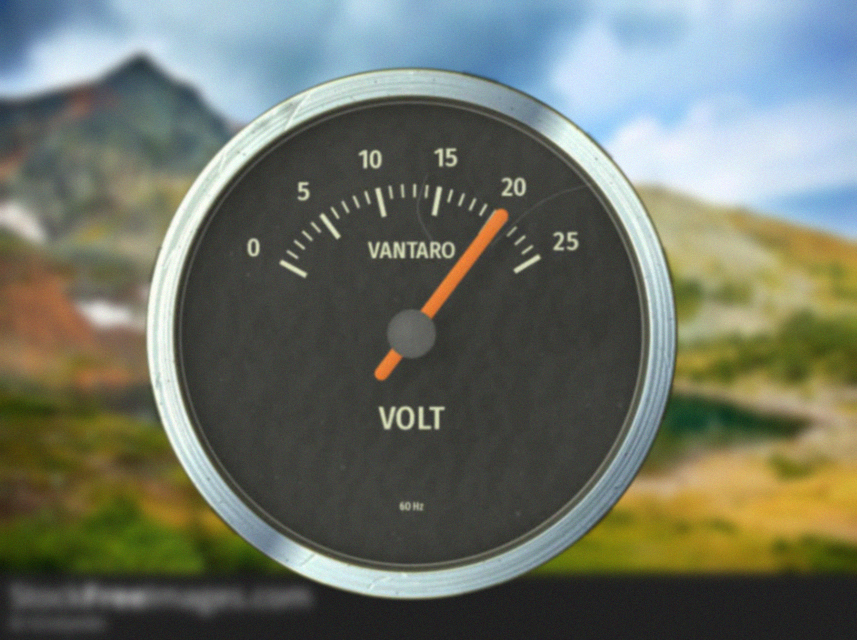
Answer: 20.5 V
